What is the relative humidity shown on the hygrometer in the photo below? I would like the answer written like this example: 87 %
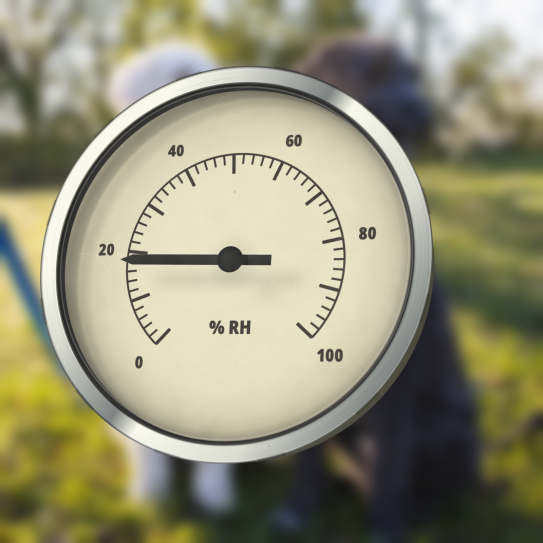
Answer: 18 %
